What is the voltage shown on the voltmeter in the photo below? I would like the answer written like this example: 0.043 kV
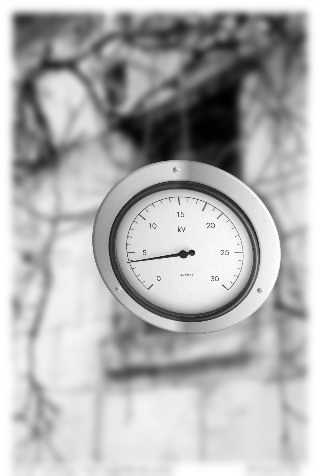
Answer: 4 kV
